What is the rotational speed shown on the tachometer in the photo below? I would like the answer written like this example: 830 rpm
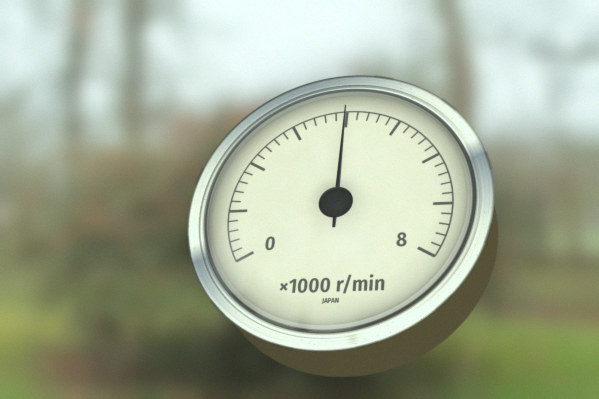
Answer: 4000 rpm
